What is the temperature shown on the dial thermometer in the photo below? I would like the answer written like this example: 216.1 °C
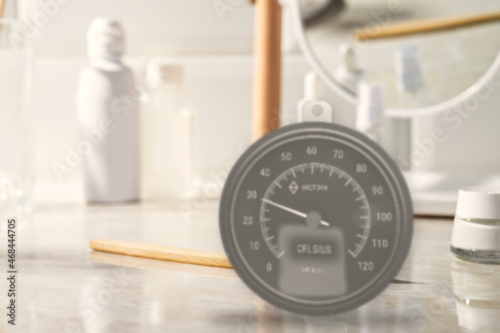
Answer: 30 °C
